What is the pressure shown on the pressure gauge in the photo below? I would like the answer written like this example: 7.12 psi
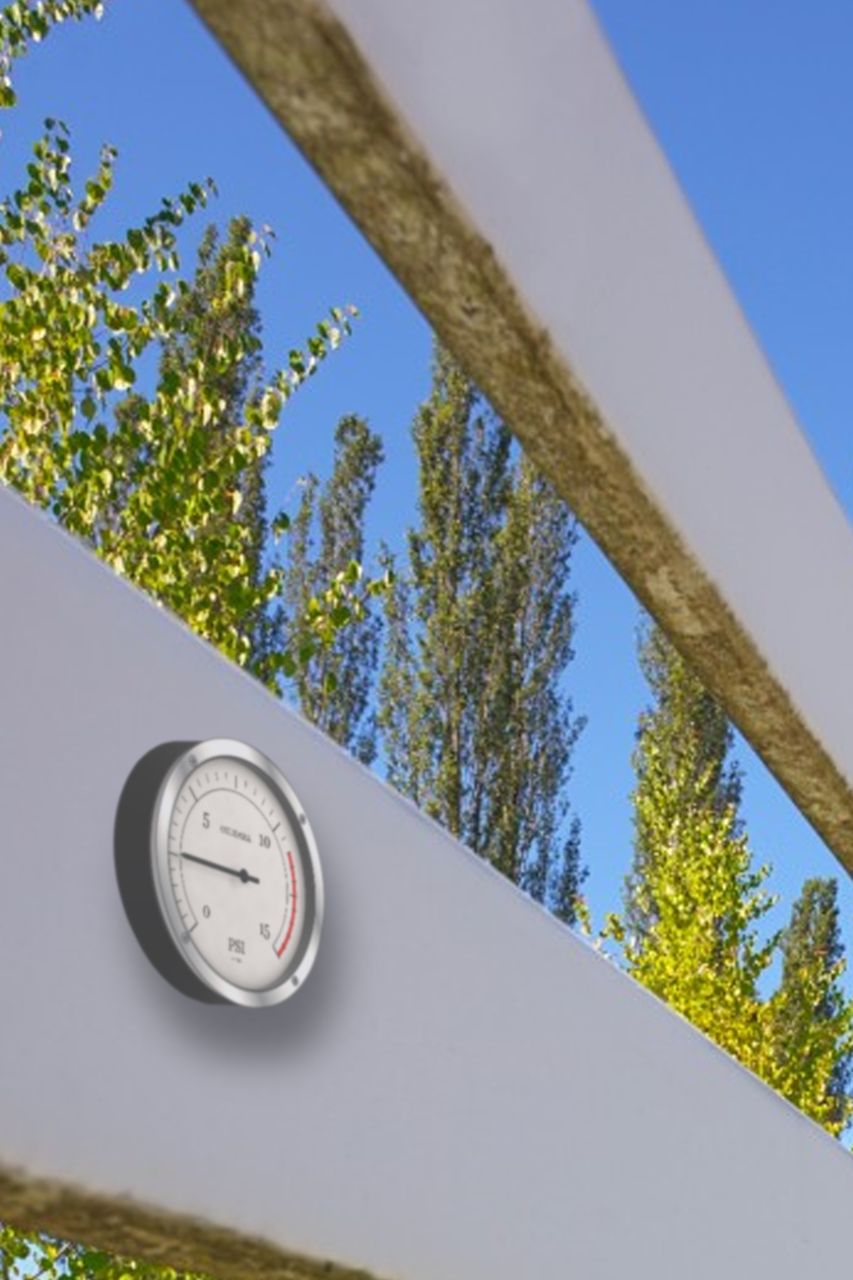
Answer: 2.5 psi
